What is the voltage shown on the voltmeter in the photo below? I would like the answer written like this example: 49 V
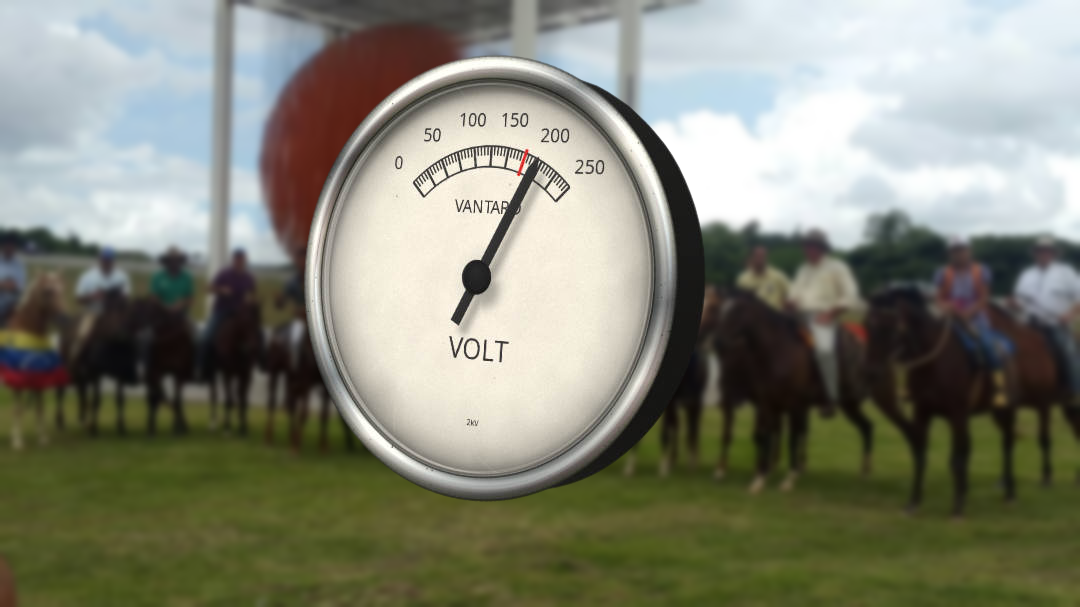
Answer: 200 V
